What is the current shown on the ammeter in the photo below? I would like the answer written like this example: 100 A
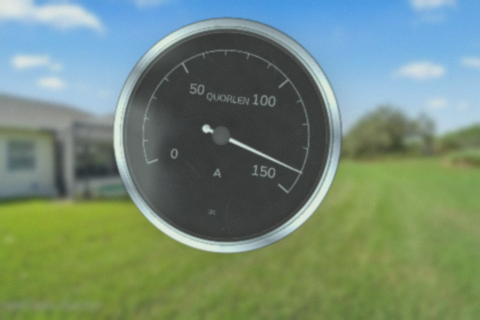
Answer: 140 A
